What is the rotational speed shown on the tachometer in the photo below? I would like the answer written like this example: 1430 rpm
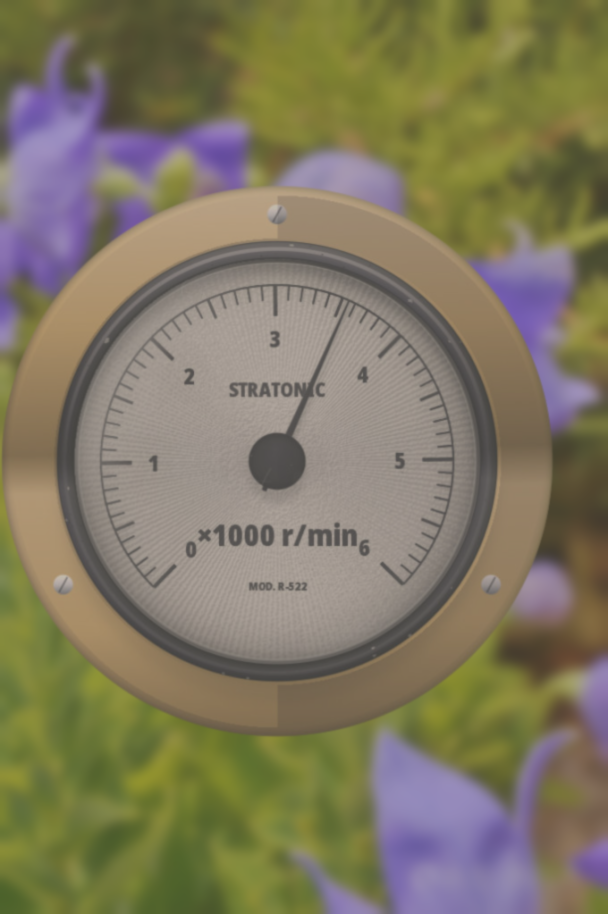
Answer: 3550 rpm
